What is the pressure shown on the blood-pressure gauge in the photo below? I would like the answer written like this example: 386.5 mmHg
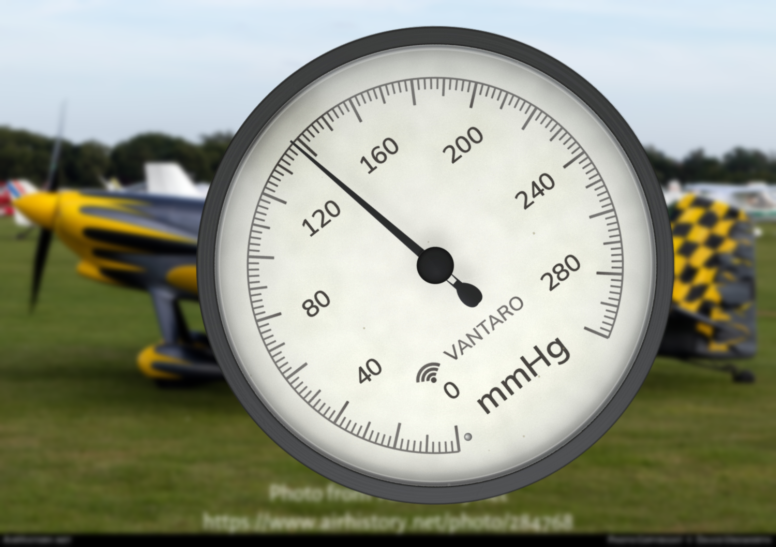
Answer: 138 mmHg
